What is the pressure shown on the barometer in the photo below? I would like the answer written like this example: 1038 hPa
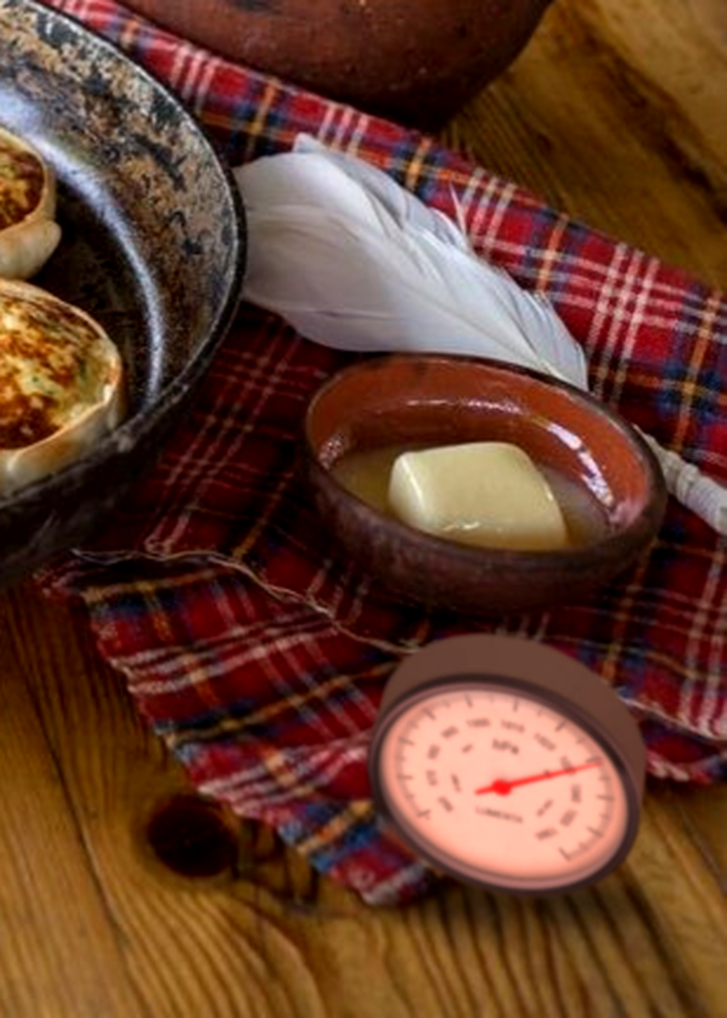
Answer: 1030 hPa
